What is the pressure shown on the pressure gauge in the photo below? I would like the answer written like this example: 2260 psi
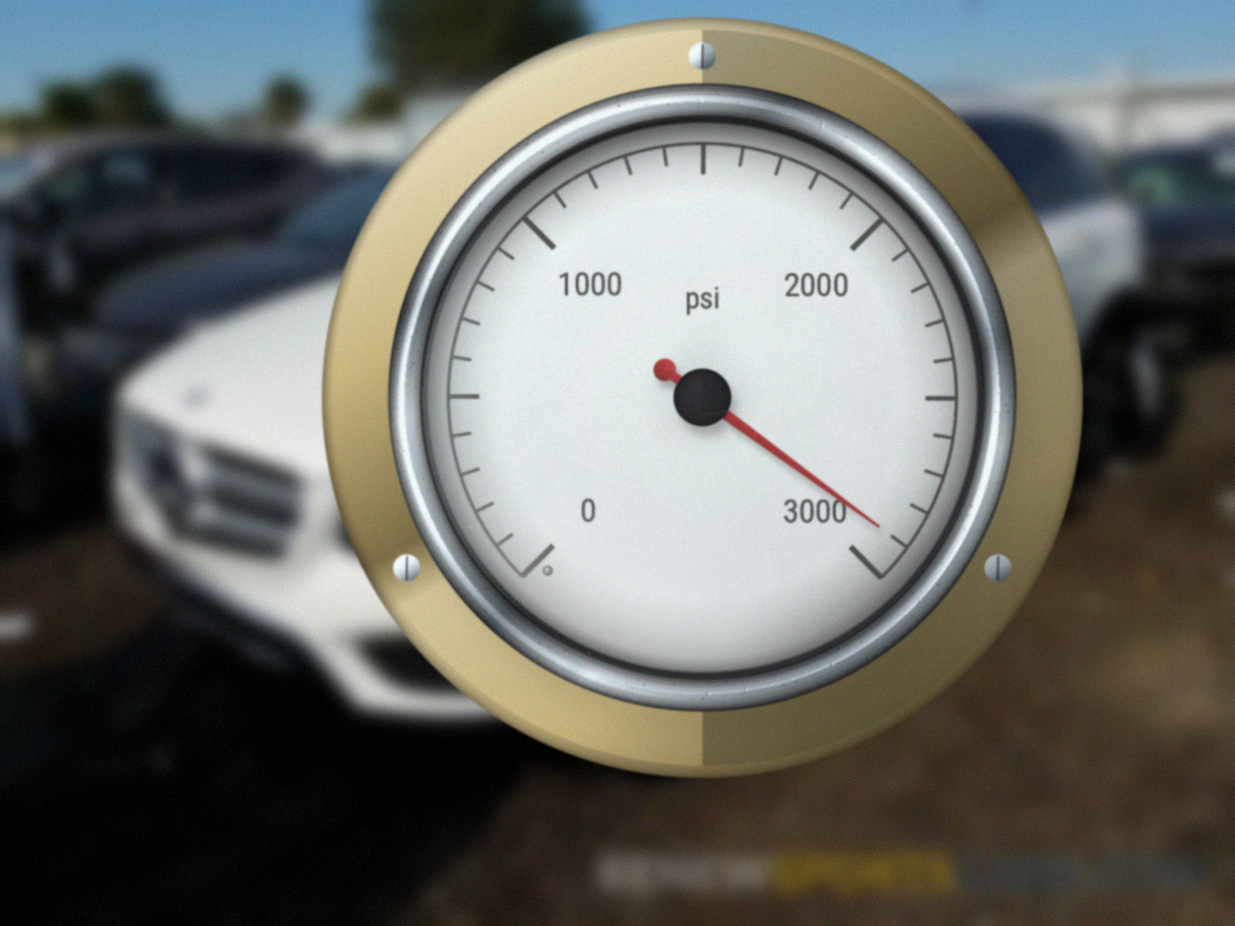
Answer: 2900 psi
